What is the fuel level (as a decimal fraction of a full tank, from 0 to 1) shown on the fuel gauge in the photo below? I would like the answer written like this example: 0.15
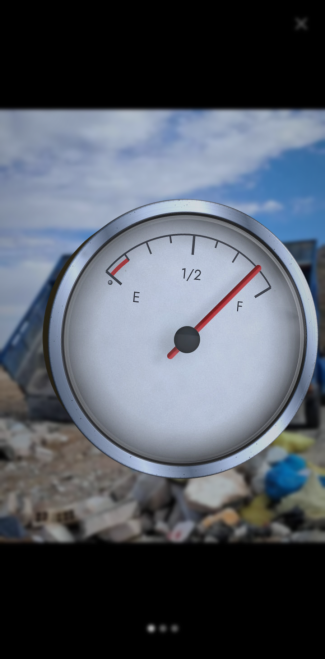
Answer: 0.875
